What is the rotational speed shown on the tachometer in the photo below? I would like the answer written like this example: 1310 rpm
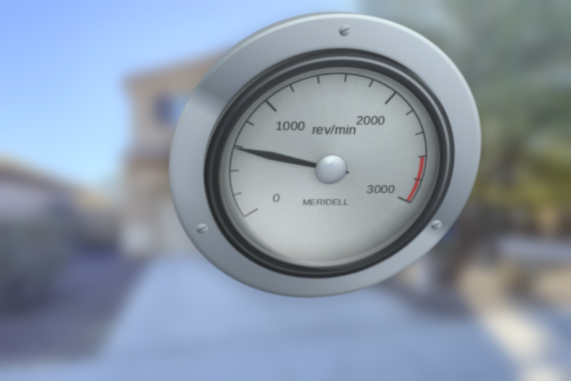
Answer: 600 rpm
